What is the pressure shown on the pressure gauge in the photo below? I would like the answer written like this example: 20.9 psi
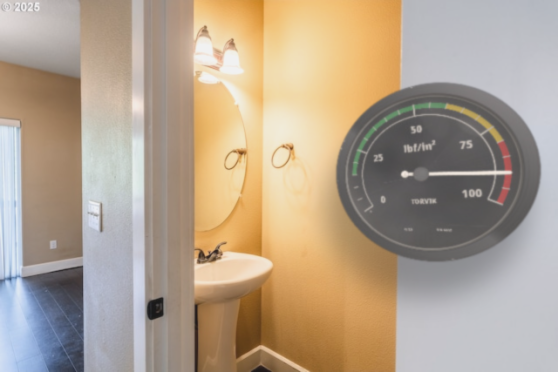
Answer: 90 psi
